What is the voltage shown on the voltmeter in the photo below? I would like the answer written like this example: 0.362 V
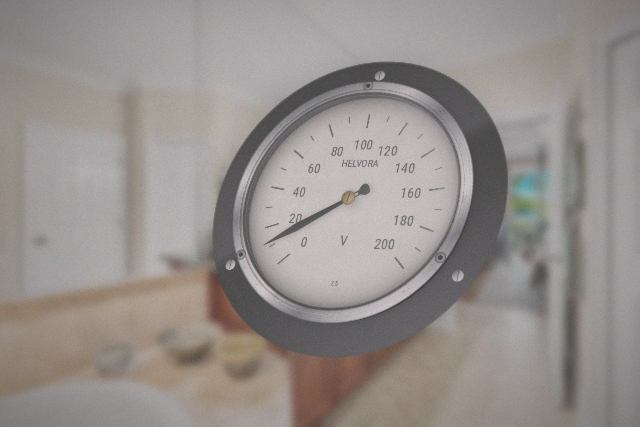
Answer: 10 V
